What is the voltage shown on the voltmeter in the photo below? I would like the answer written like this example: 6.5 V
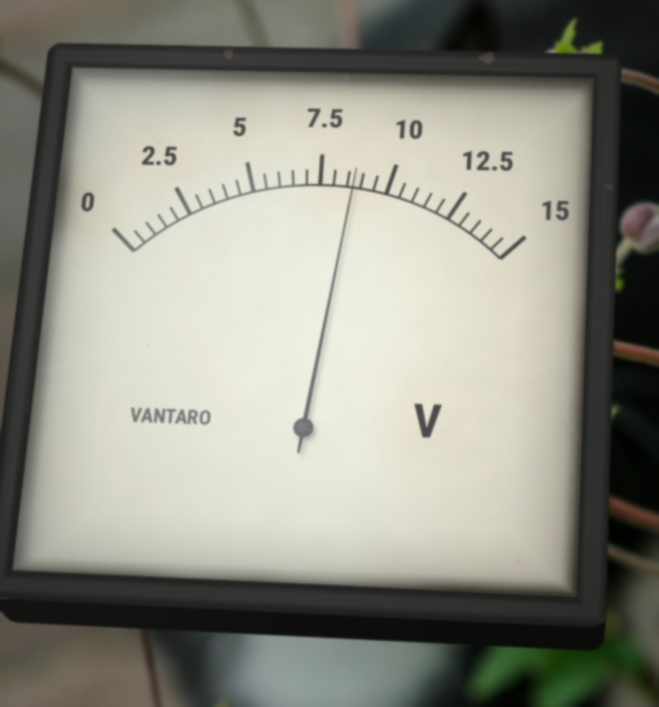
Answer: 8.75 V
